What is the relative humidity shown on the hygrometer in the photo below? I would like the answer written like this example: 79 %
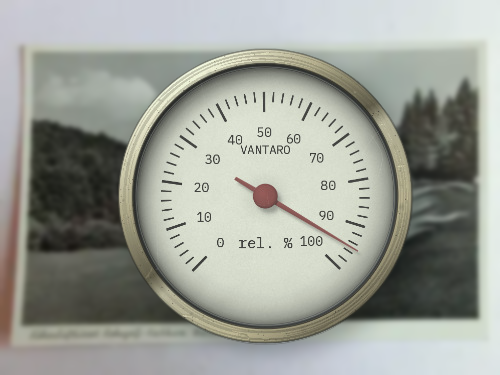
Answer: 95 %
